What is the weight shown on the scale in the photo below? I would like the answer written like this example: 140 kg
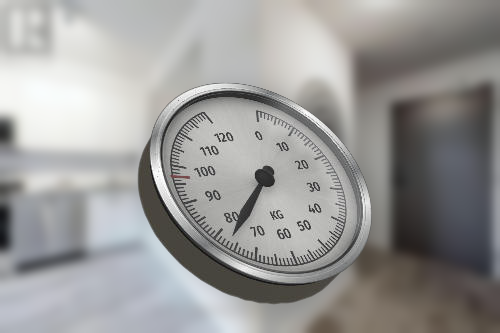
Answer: 77 kg
